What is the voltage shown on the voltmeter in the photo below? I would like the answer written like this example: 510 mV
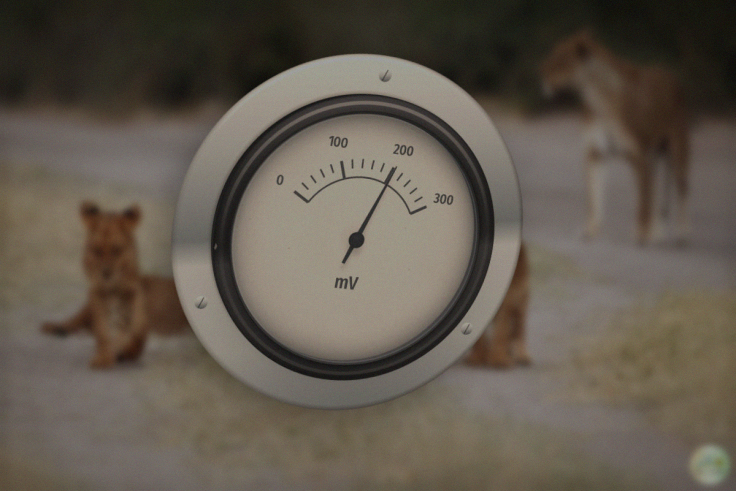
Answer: 200 mV
